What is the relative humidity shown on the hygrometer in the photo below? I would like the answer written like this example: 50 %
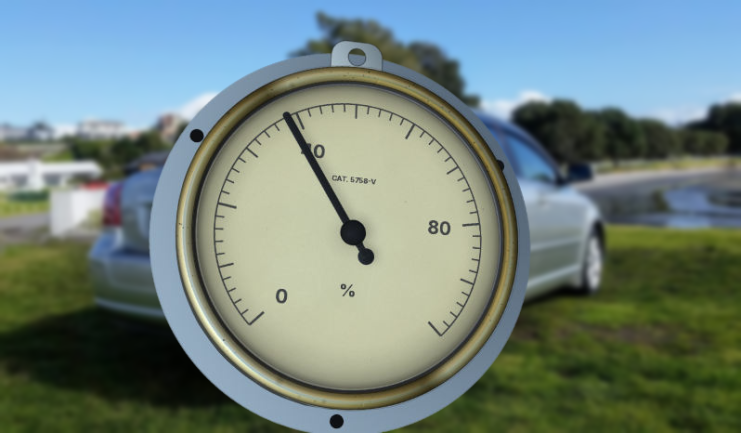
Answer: 38 %
